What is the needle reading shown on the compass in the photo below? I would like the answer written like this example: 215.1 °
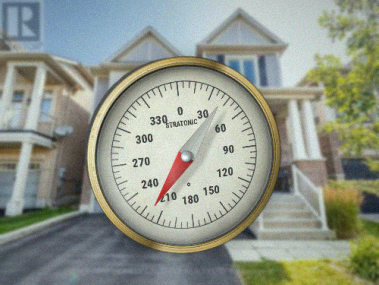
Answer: 220 °
